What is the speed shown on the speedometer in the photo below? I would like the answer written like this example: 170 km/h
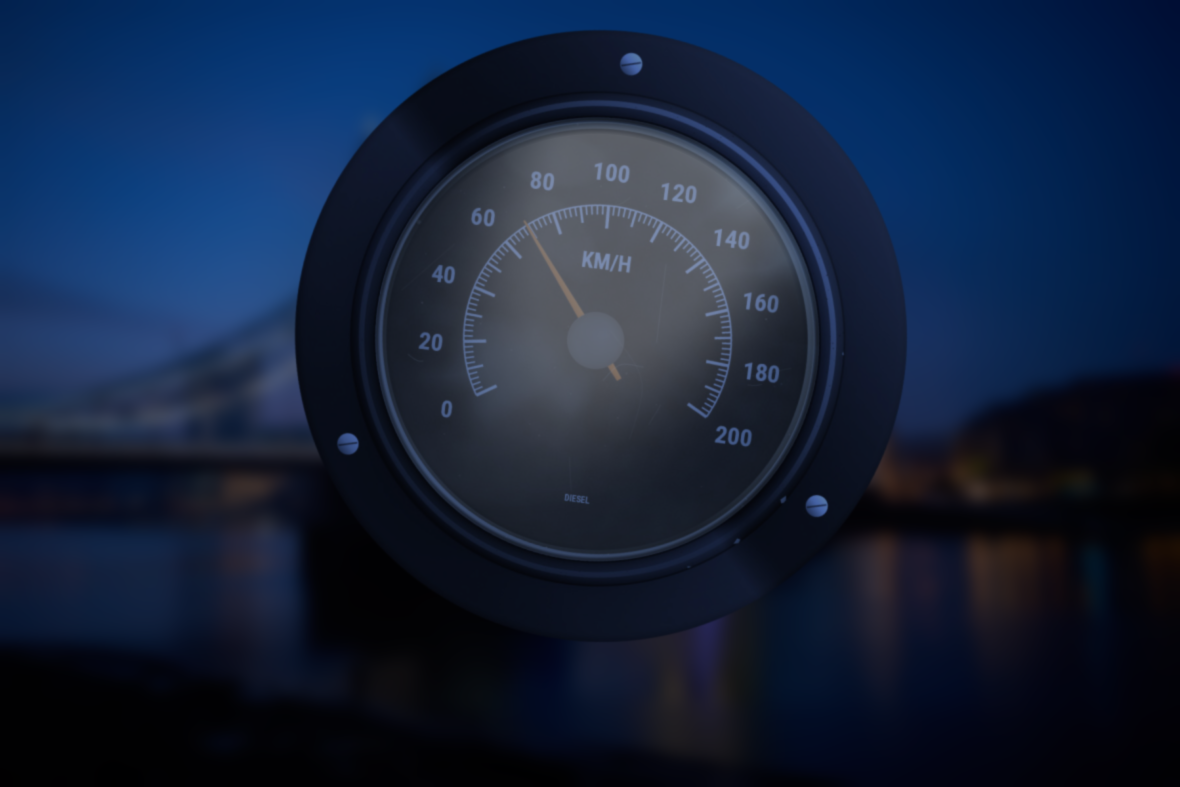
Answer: 70 km/h
